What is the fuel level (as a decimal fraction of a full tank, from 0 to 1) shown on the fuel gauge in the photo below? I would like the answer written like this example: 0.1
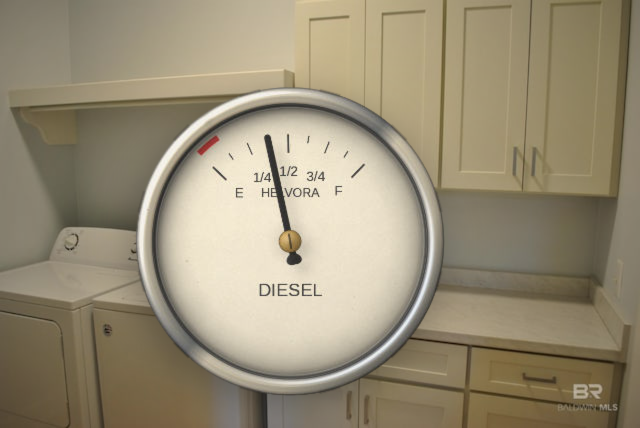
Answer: 0.375
